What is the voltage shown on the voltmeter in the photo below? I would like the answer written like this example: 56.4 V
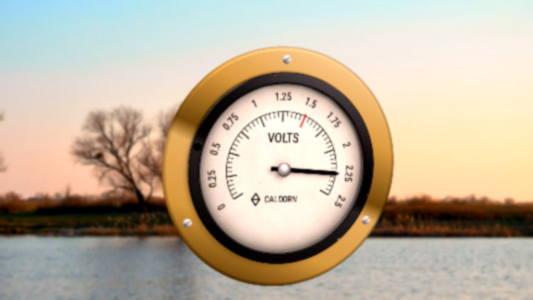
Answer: 2.25 V
